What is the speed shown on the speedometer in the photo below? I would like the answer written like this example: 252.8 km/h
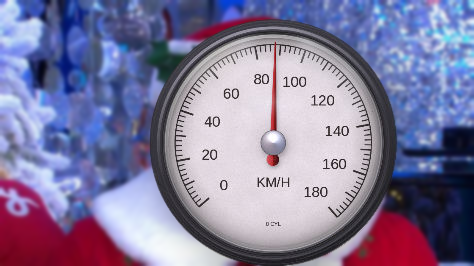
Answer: 88 km/h
